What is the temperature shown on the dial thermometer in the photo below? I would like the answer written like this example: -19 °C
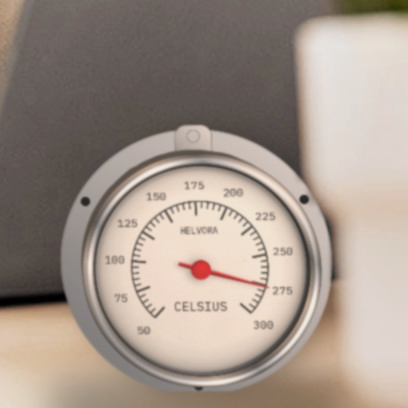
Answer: 275 °C
